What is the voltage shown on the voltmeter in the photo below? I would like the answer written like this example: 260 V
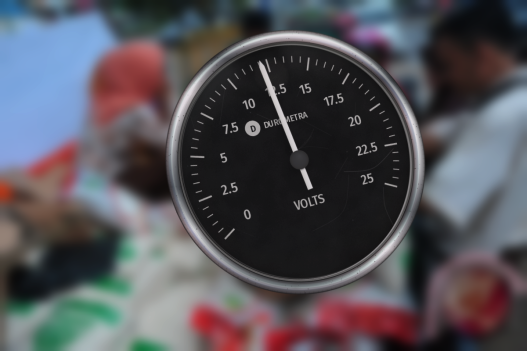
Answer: 12 V
